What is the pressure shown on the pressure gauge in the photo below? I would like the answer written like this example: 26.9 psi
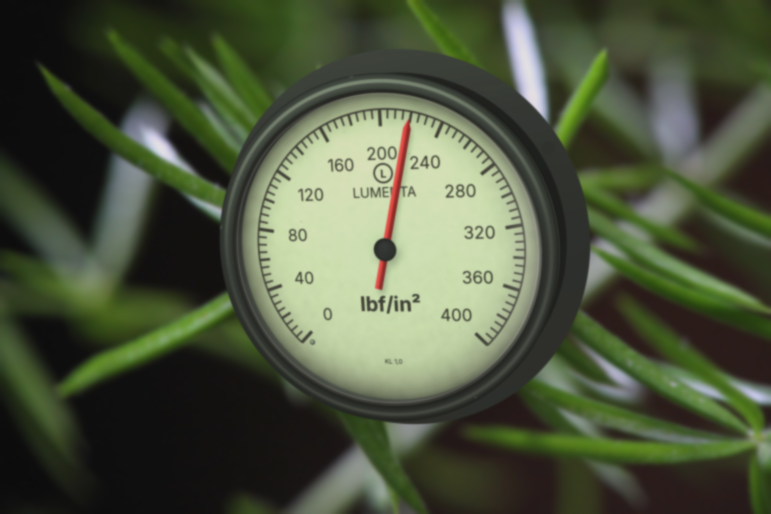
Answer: 220 psi
